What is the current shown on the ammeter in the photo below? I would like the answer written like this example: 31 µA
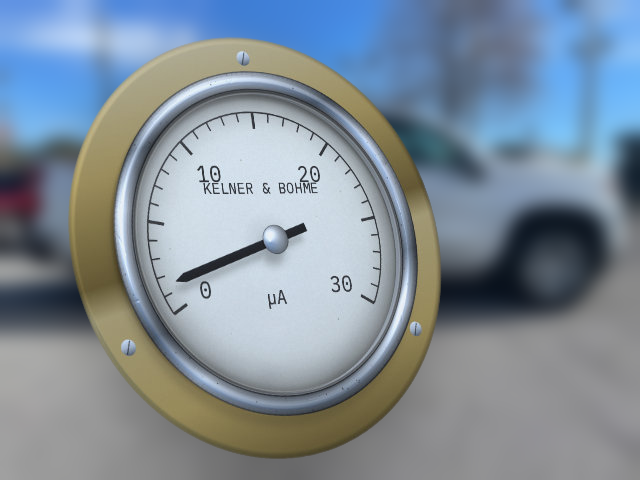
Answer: 1.5 µA
